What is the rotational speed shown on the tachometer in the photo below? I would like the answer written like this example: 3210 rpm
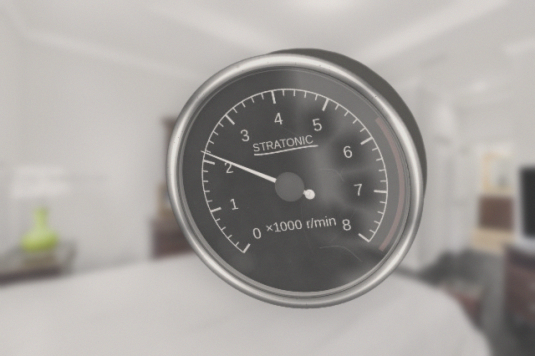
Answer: 2200 rpm
